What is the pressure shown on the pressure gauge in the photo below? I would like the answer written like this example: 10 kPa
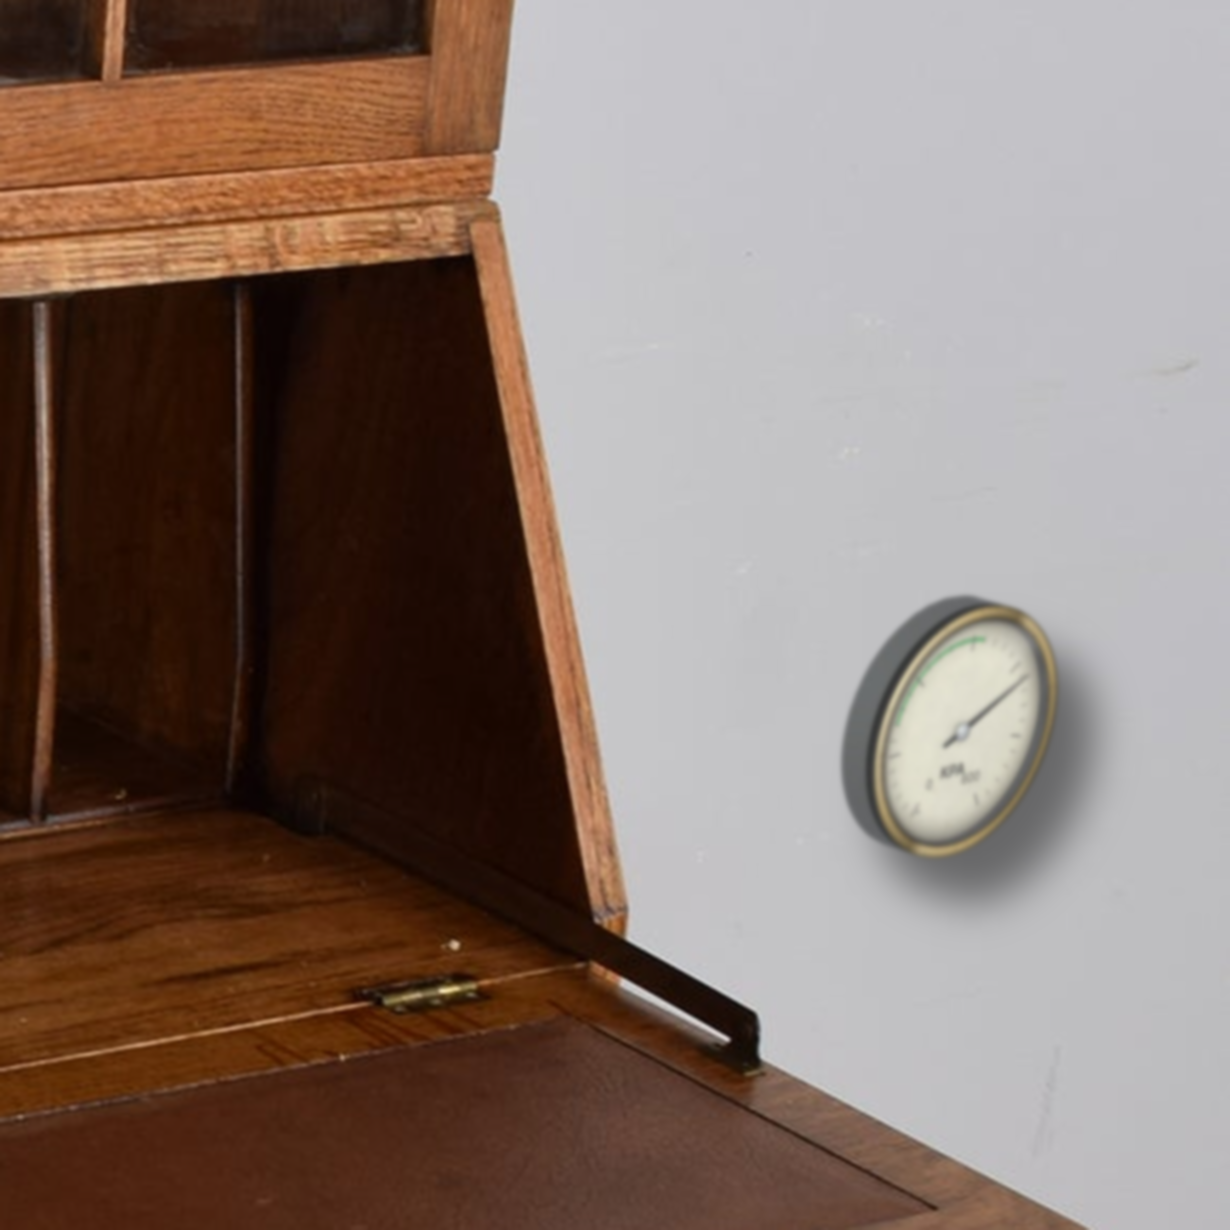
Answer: 420 kPa
